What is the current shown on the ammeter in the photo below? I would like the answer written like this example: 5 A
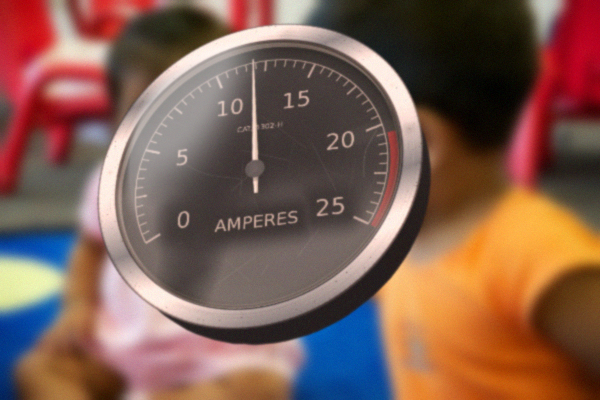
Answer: 12 A
